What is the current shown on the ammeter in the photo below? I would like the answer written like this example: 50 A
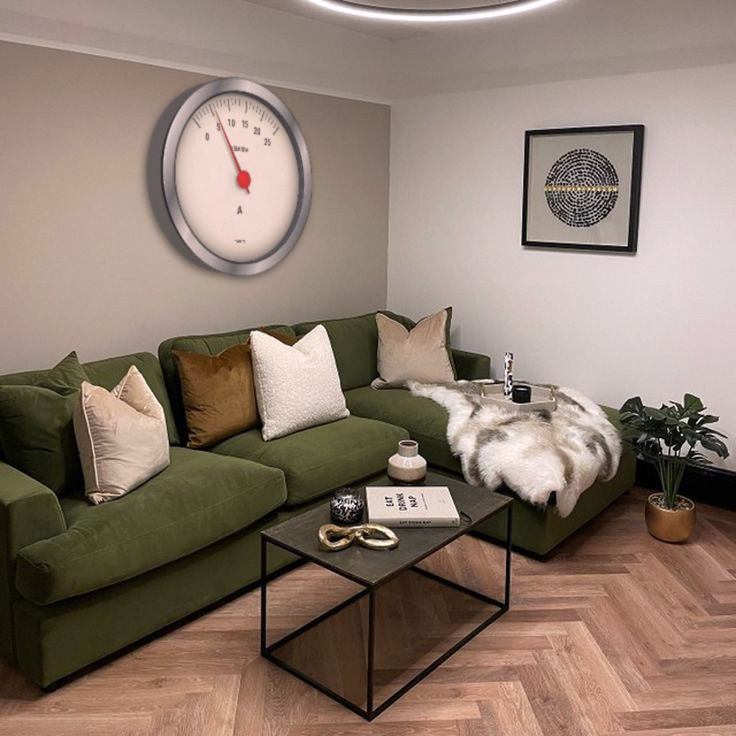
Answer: 5 A
